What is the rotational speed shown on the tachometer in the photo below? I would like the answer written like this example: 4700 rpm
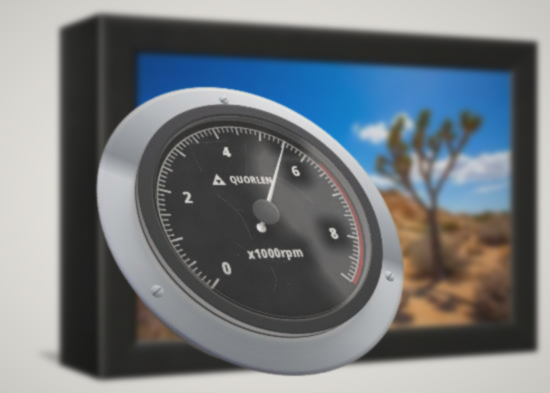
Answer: 5500 rpm
